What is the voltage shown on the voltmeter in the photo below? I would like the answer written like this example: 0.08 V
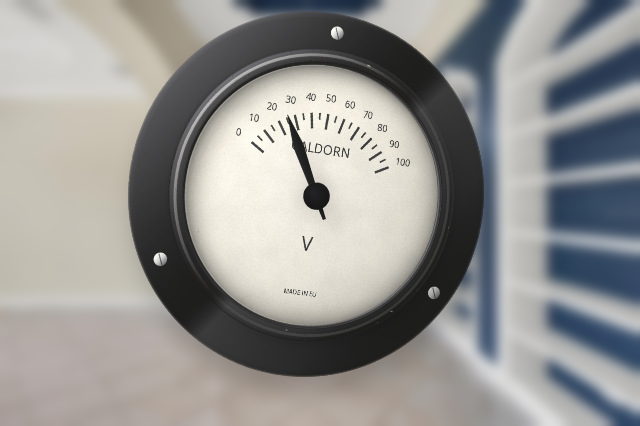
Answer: 25 V
